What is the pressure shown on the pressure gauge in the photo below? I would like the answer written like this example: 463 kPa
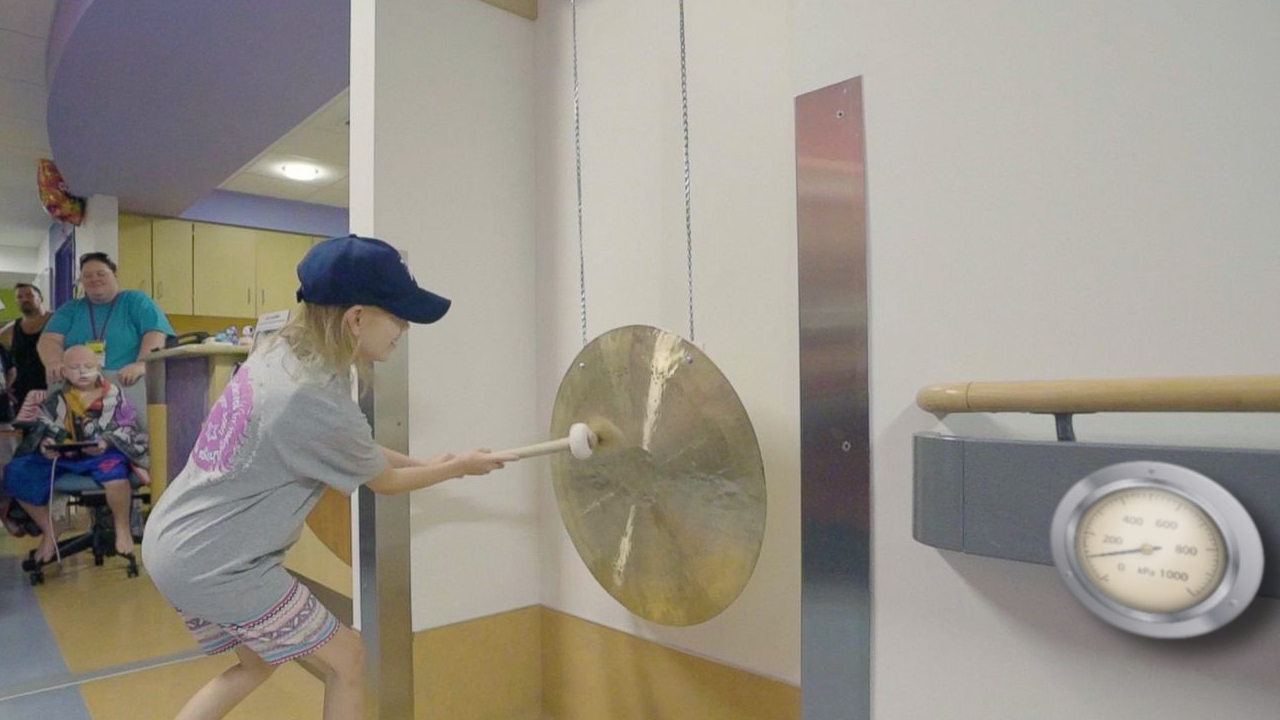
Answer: 100 kPa
